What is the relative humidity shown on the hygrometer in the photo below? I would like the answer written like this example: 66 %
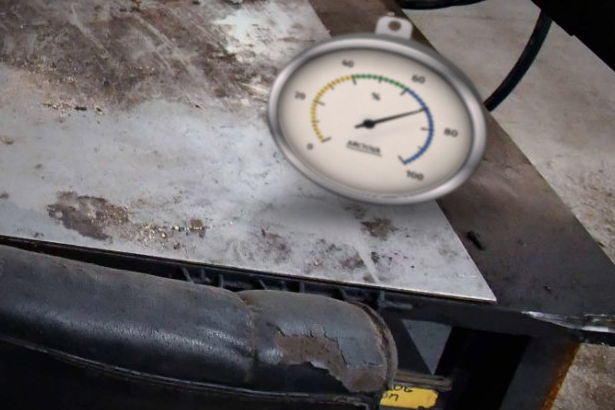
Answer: 70 %
